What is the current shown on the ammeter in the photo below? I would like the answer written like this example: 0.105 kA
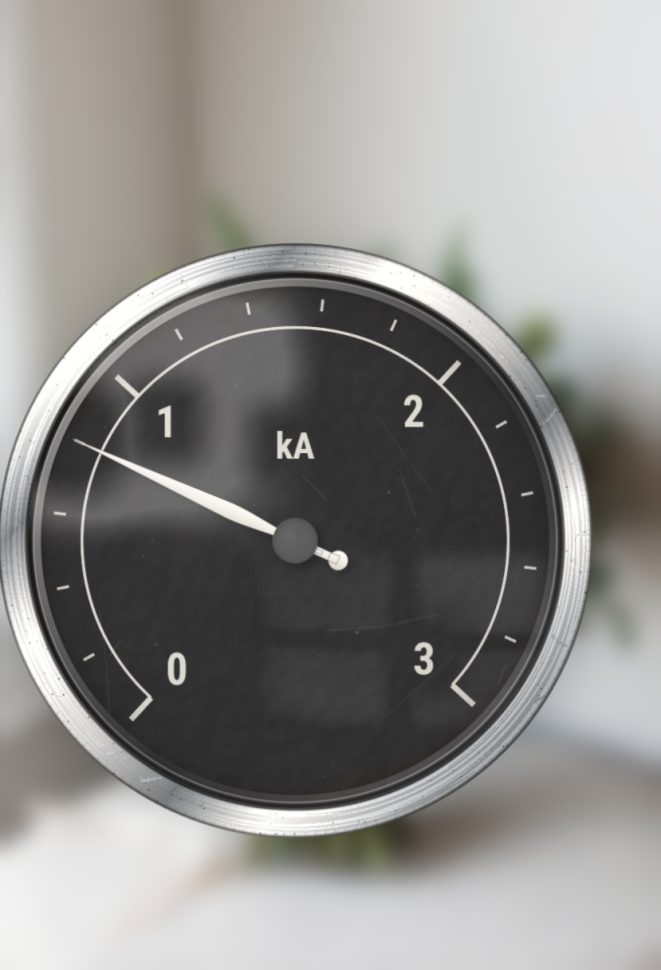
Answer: 0.8 kA
